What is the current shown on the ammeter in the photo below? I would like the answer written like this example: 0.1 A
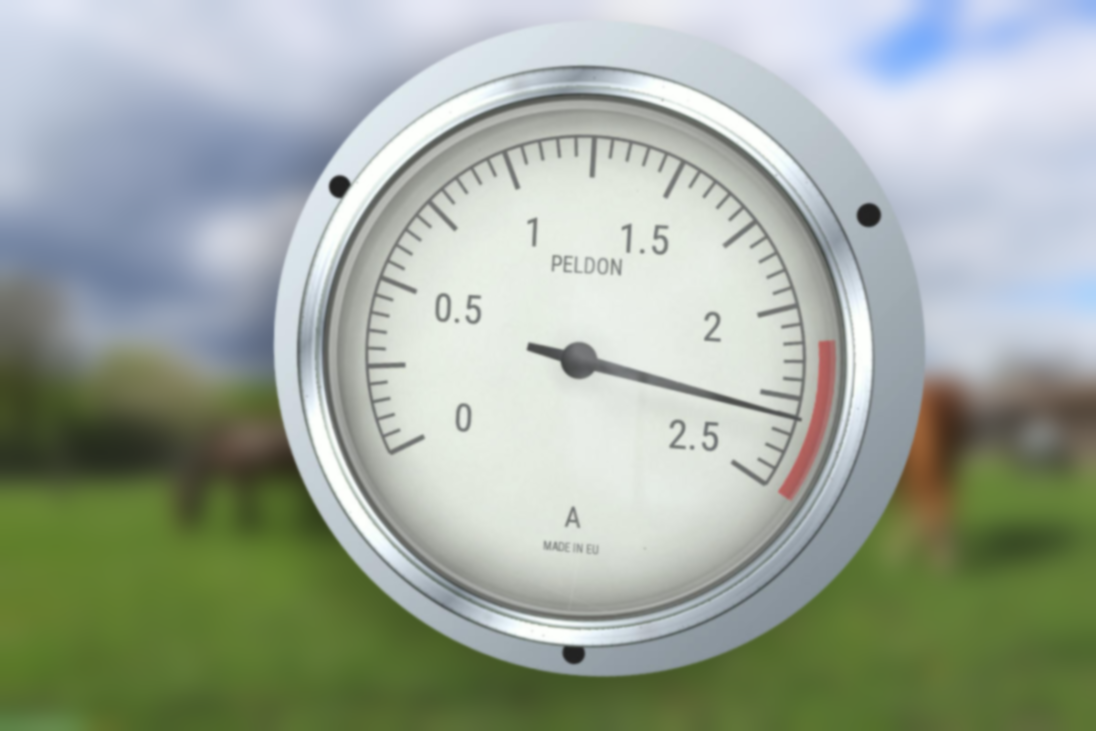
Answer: 2.3 A
